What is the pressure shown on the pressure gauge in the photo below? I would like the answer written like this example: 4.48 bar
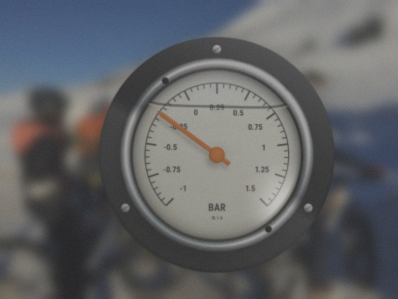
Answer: -0.25 bar
